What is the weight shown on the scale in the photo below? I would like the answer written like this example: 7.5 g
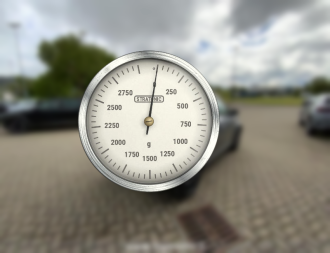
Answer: 0 g
